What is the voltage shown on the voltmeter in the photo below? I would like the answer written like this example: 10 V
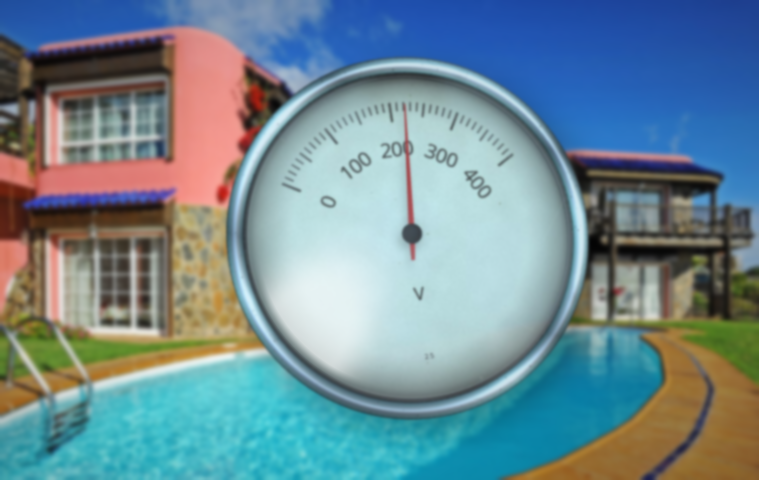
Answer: 220 V
